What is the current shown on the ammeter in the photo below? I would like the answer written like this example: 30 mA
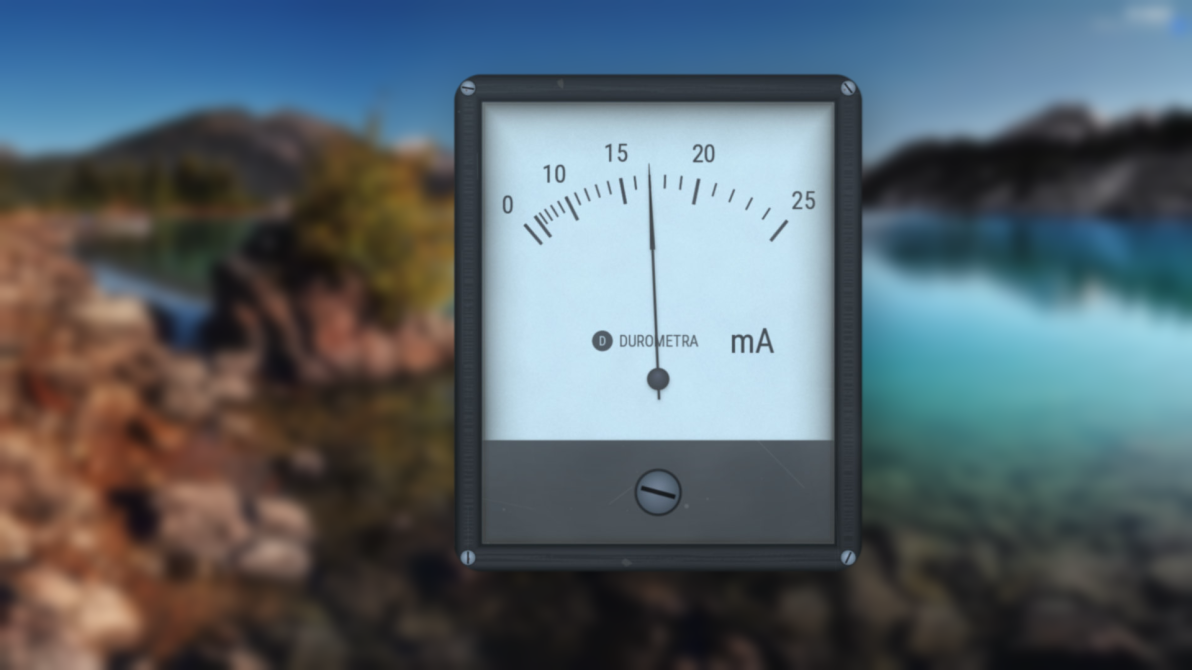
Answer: 17 mA
